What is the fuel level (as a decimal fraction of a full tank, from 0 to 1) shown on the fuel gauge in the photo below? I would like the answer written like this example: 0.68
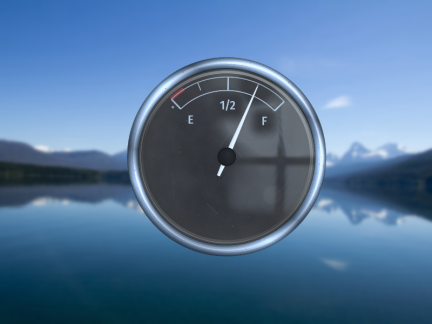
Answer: 0.75
